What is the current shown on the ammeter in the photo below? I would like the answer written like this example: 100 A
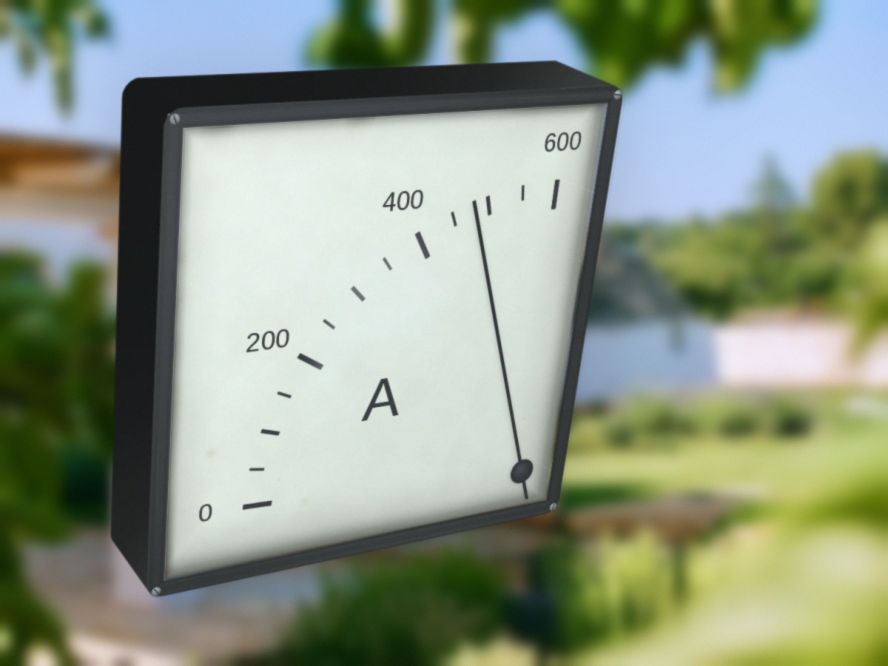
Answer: 475 A
